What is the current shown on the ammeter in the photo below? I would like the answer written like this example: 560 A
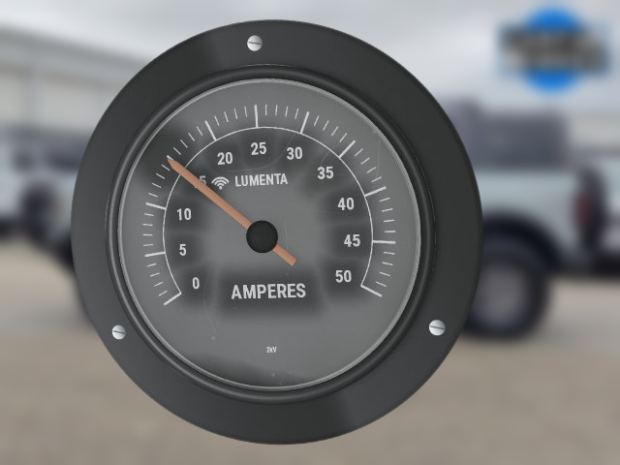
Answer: 15 A
